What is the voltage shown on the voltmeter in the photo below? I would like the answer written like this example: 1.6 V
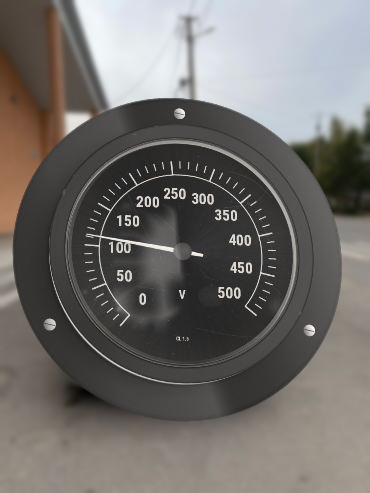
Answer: 110 V
